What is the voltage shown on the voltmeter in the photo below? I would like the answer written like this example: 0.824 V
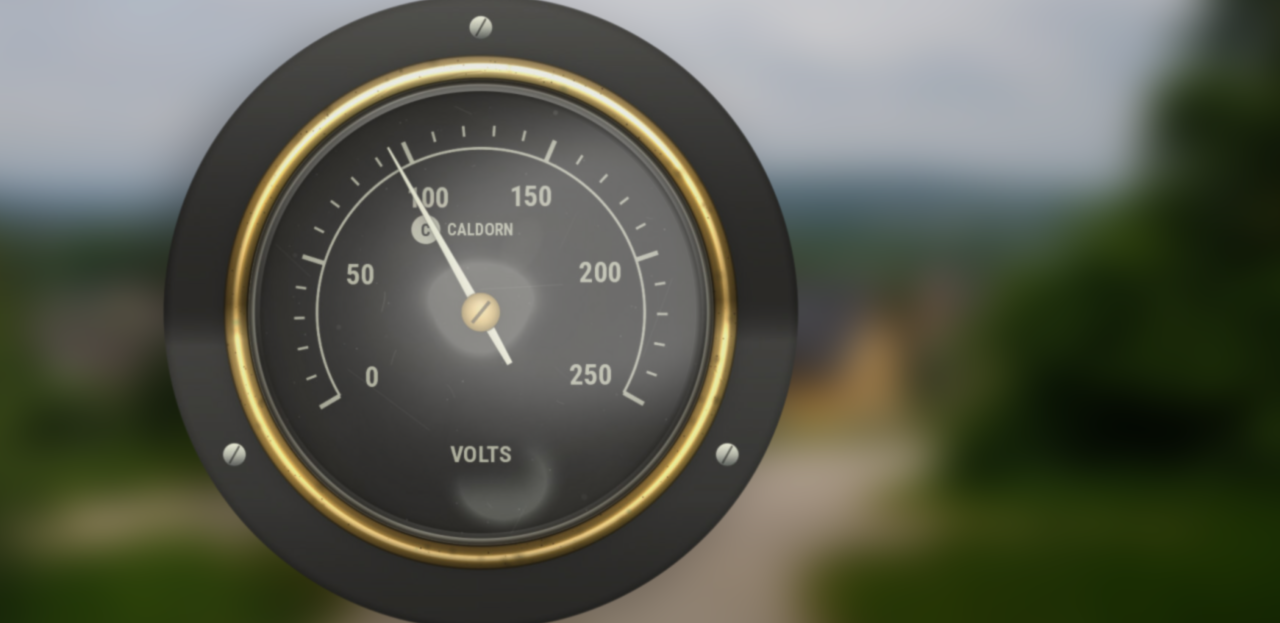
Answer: 95 V
